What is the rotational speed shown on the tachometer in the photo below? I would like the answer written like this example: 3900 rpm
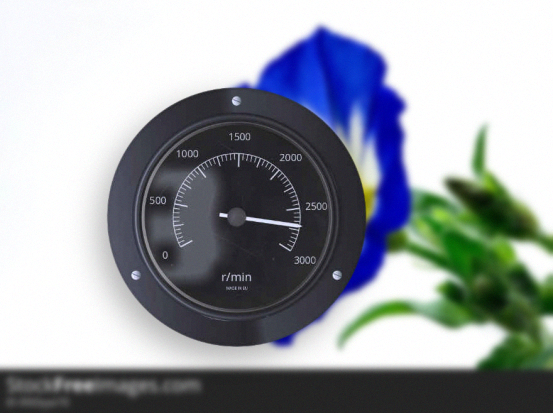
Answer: 2700 rpm
